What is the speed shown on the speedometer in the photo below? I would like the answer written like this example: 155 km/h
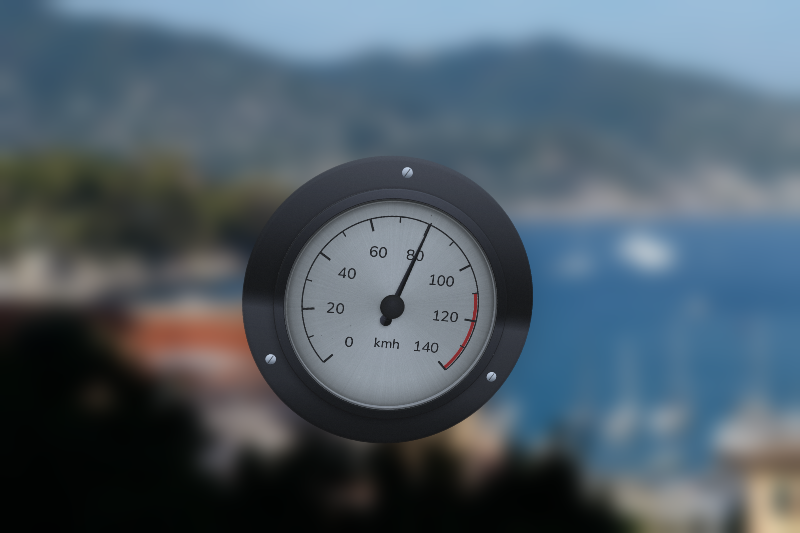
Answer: 80 km/h
